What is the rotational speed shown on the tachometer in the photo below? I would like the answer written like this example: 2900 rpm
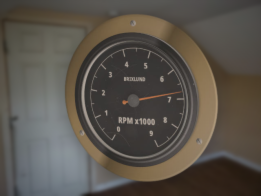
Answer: 6750 rpm
